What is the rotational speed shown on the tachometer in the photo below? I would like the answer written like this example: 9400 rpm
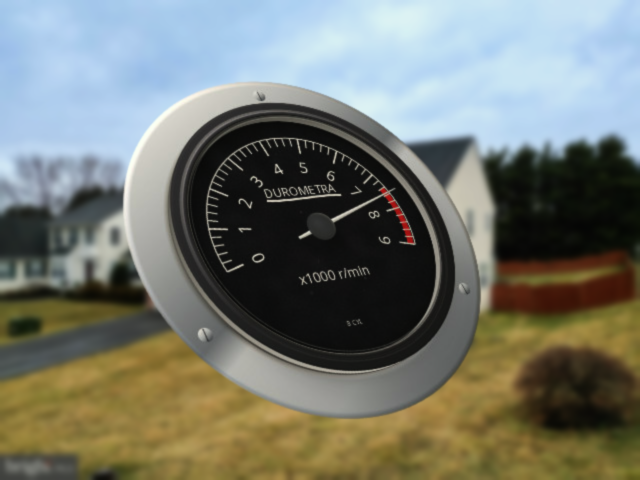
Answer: 7600 rpm
